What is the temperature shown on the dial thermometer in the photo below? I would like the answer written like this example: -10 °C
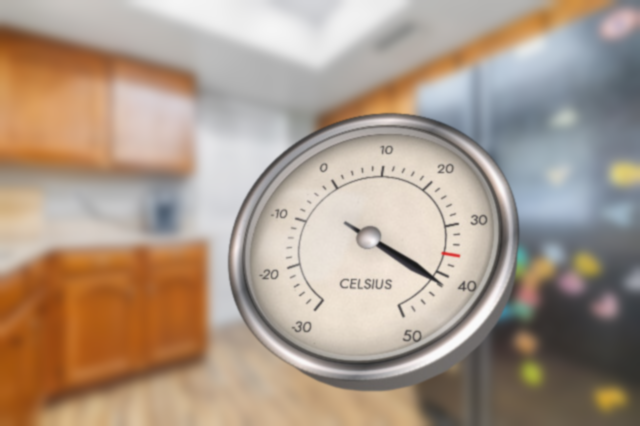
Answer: 42 °C
